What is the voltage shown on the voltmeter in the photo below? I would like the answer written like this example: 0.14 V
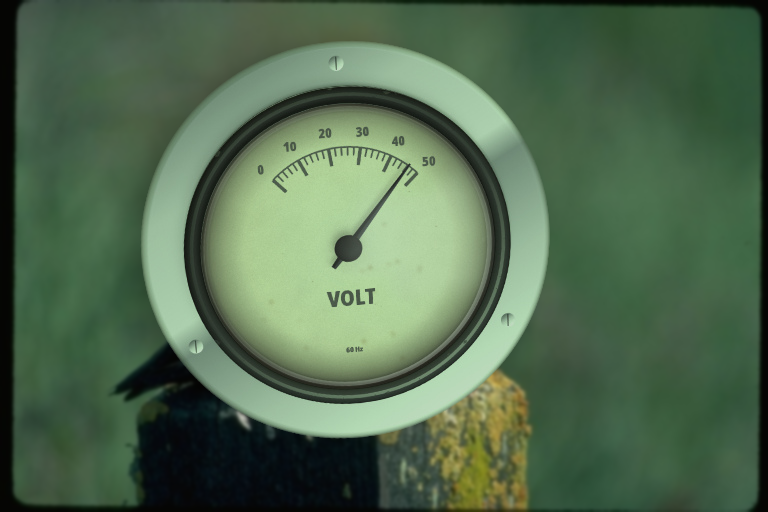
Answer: 46 V
